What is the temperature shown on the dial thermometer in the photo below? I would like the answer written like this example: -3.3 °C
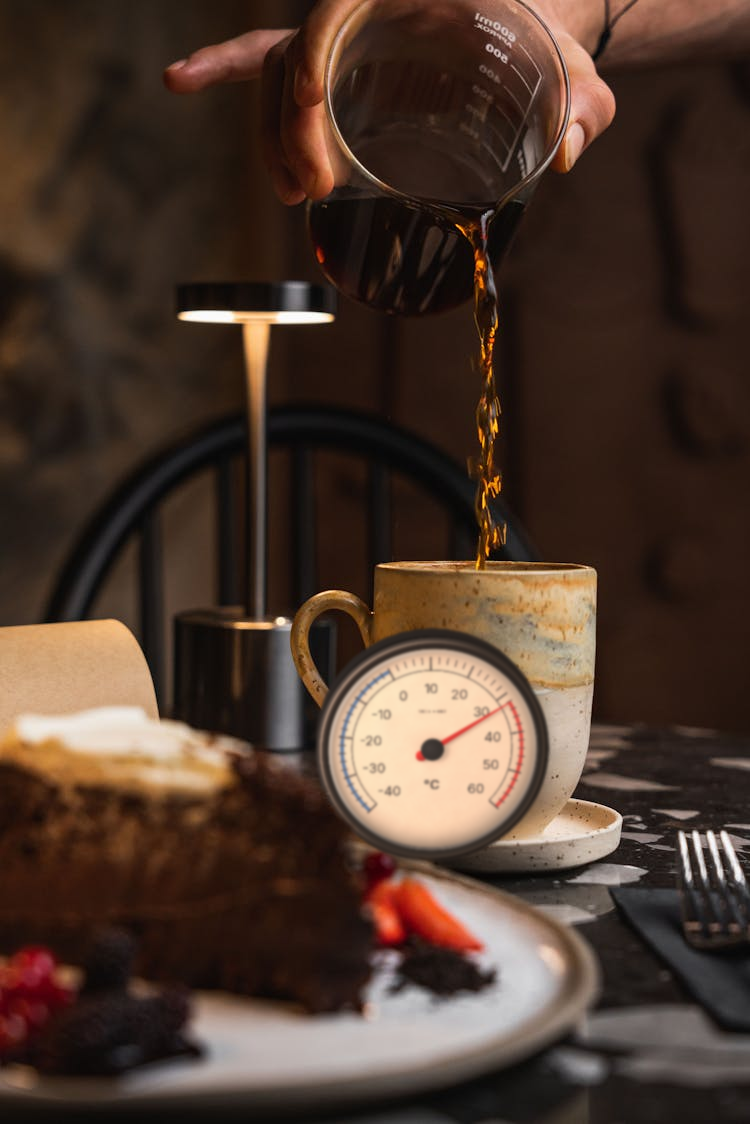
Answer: 32 °C
